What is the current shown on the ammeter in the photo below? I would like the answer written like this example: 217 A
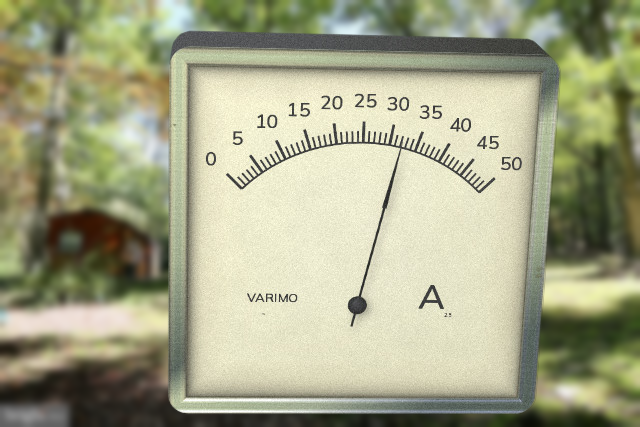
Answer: 32 A
